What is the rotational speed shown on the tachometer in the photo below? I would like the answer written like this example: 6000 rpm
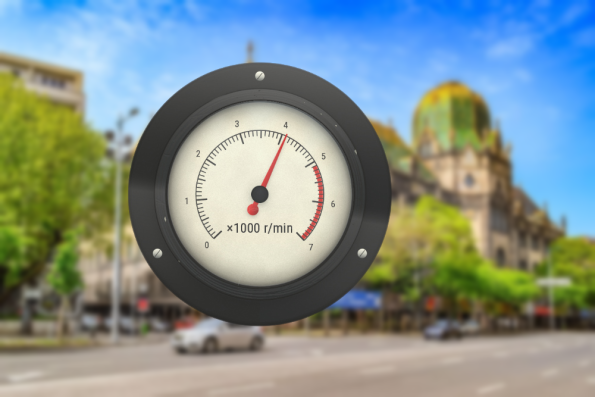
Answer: 4100 rpm
